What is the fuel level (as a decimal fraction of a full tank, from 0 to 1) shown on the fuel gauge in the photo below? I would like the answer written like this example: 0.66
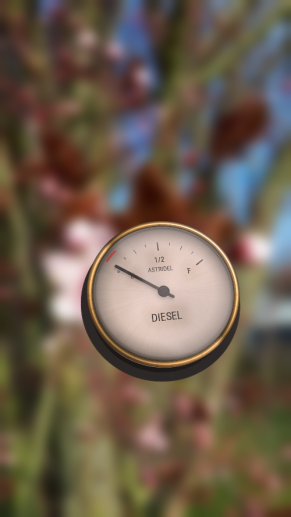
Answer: 0
